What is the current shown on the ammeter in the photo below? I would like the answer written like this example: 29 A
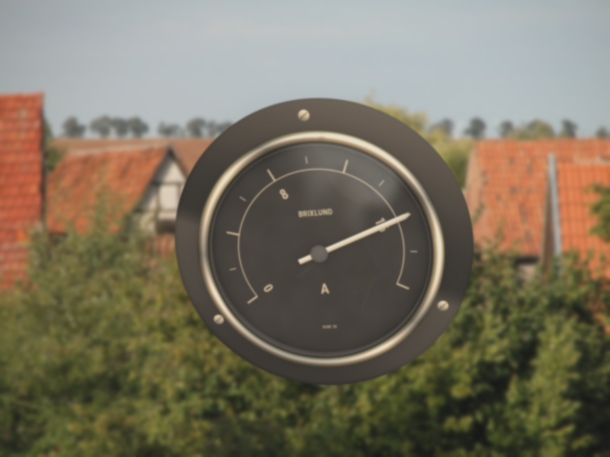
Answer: 16 A
